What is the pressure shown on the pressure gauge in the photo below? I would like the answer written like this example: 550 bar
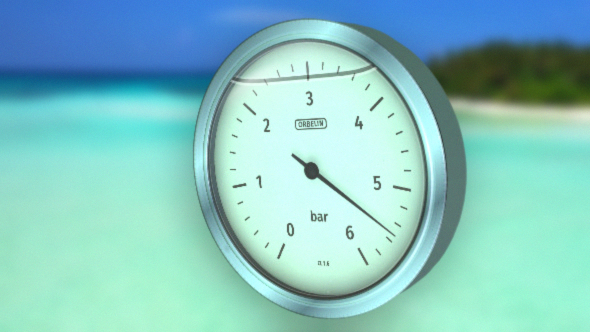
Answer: 5.5 bar
